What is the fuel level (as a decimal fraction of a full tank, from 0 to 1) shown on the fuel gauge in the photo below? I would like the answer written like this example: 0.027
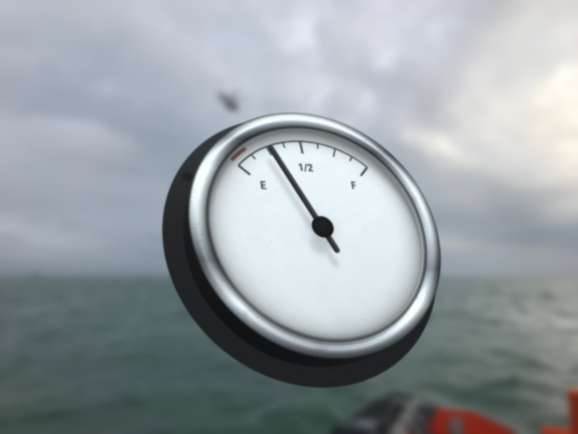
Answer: 0.25
